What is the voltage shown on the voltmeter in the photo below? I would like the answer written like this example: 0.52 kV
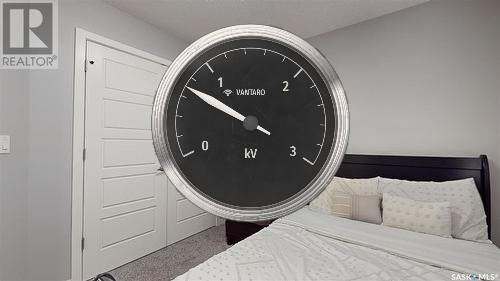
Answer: 0.7 kV
